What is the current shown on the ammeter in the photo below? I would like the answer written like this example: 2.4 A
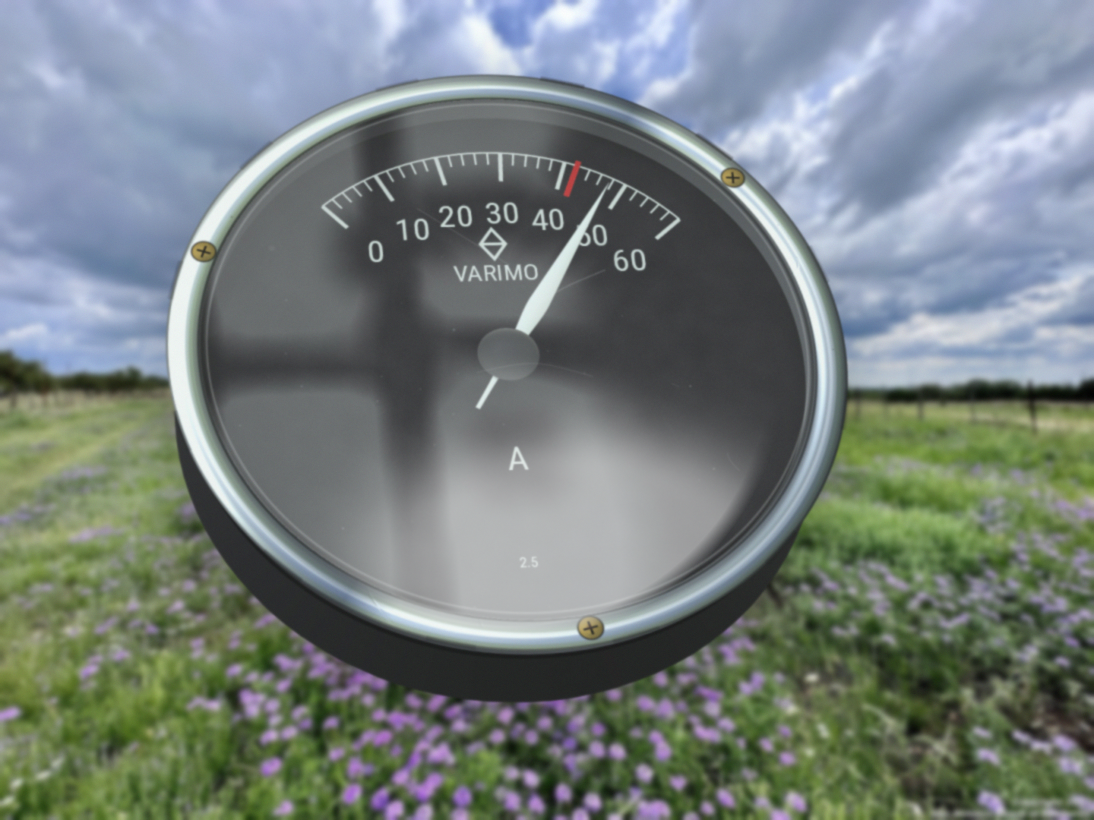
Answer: 48 A
